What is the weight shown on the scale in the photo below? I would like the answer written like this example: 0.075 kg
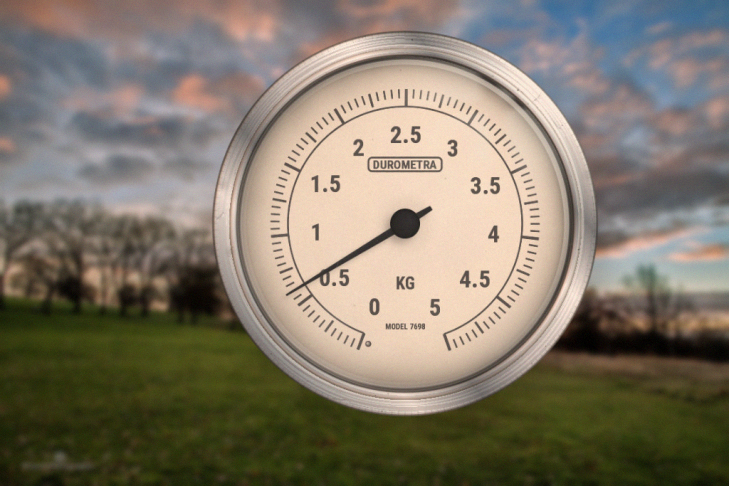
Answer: 0.6 kg
